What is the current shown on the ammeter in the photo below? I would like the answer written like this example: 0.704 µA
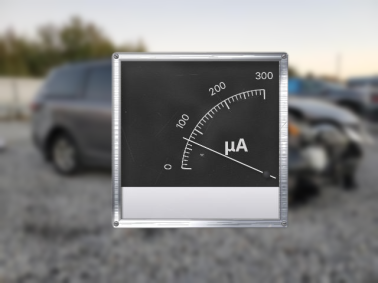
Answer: 70 µA
